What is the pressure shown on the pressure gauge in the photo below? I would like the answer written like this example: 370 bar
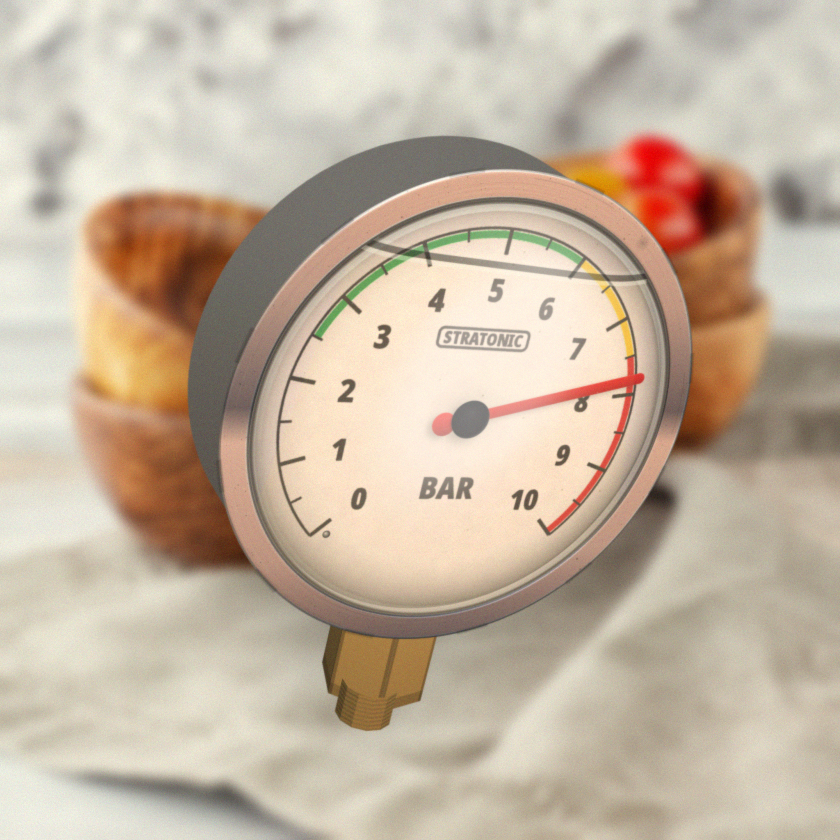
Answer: 7.75 bar
